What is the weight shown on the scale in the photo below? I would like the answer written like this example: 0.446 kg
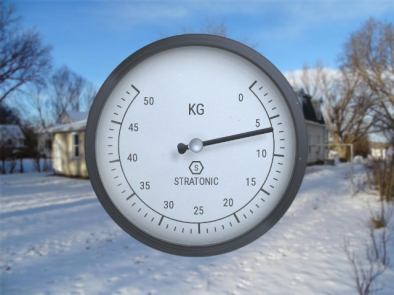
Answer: 6.5 kg
